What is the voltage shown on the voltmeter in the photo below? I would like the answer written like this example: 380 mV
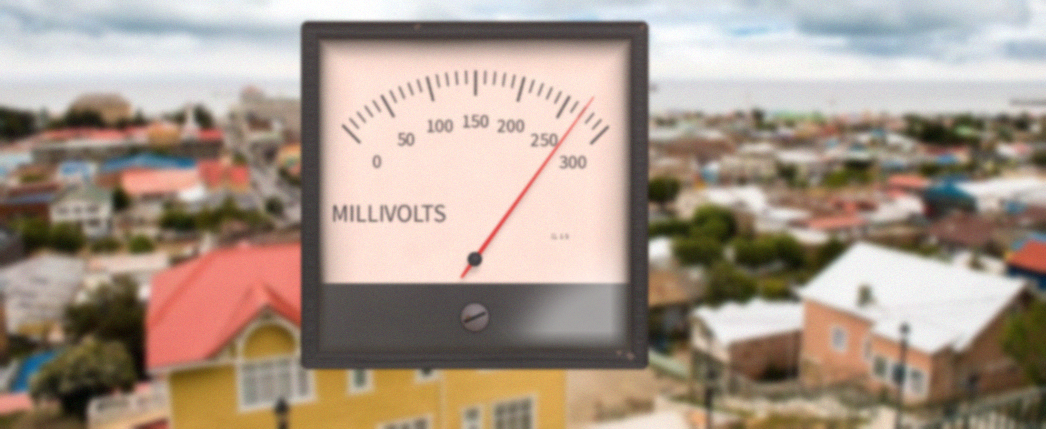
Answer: 270 mV
